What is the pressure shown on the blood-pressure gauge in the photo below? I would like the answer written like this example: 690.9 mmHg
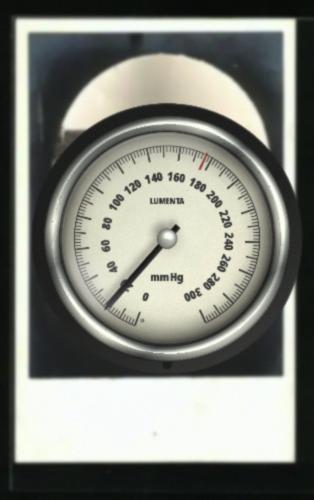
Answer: 20 mmHg
